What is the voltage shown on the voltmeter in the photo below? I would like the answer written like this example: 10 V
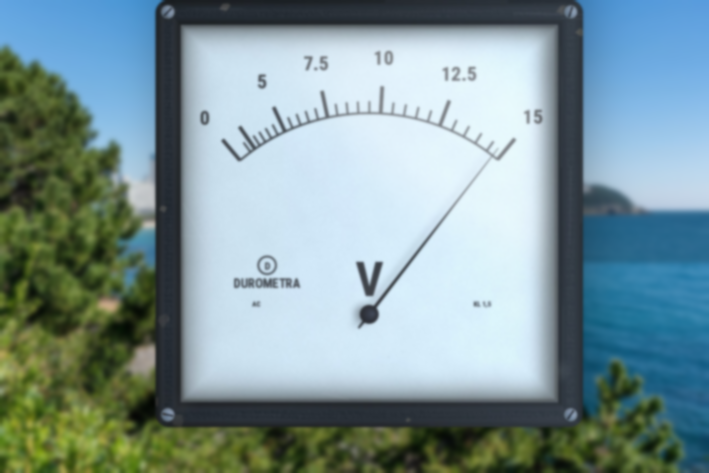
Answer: 14.75 V
